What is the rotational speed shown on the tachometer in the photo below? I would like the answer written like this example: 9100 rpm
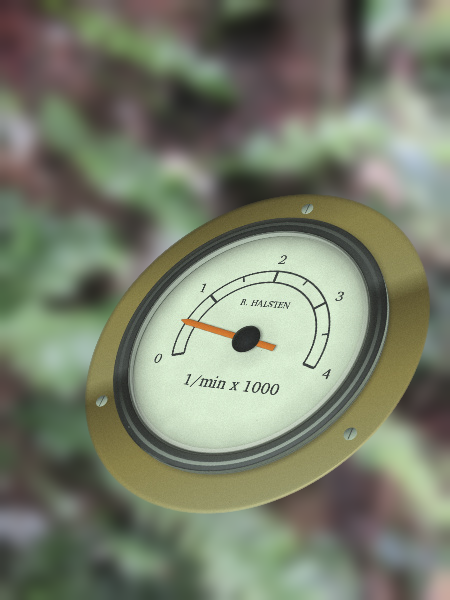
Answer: 500 rpm
